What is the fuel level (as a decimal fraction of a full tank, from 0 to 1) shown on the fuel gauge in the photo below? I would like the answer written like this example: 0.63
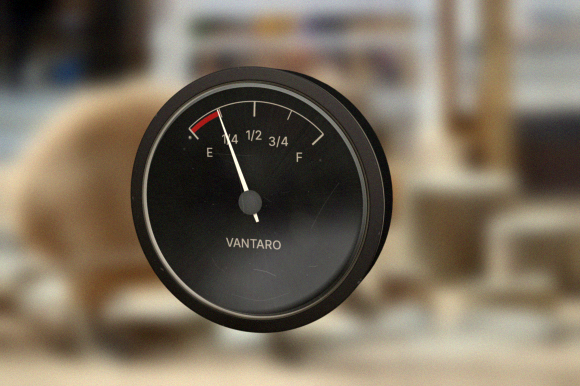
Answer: 0.25
